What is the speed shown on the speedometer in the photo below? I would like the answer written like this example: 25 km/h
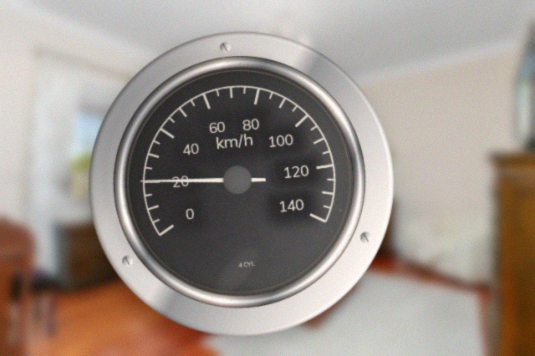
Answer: 20 km/h
